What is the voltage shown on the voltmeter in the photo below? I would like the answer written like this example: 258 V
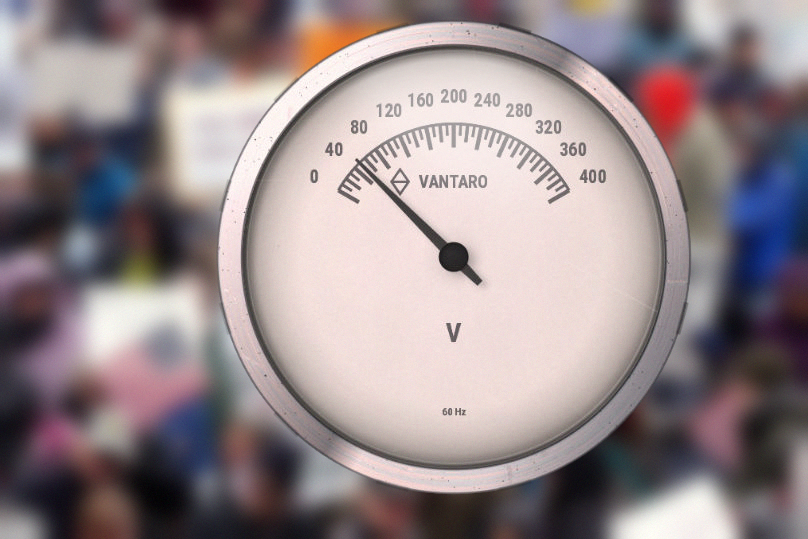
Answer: 50 V
